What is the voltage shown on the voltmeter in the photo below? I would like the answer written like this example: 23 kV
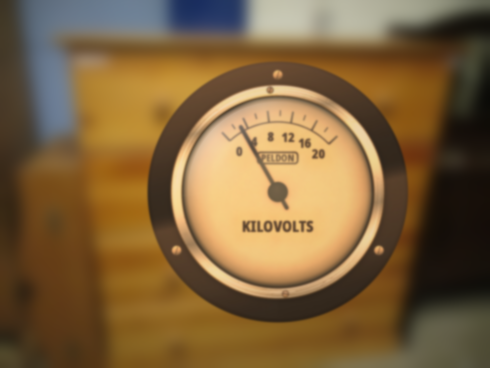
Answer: 3 kV
